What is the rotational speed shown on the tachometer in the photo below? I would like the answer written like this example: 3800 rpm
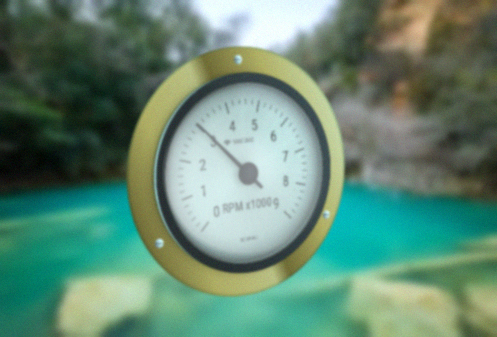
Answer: 3000 rpm
